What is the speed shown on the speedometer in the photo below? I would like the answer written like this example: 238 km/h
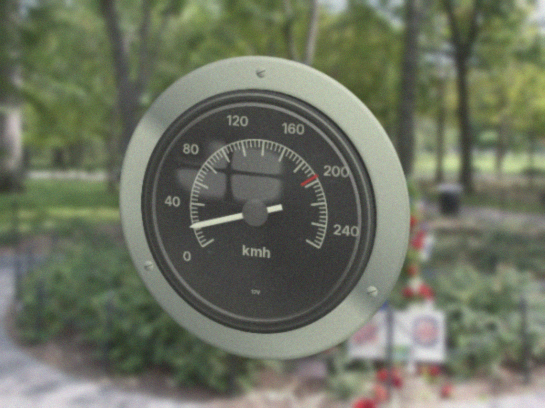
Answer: 20 km/h
